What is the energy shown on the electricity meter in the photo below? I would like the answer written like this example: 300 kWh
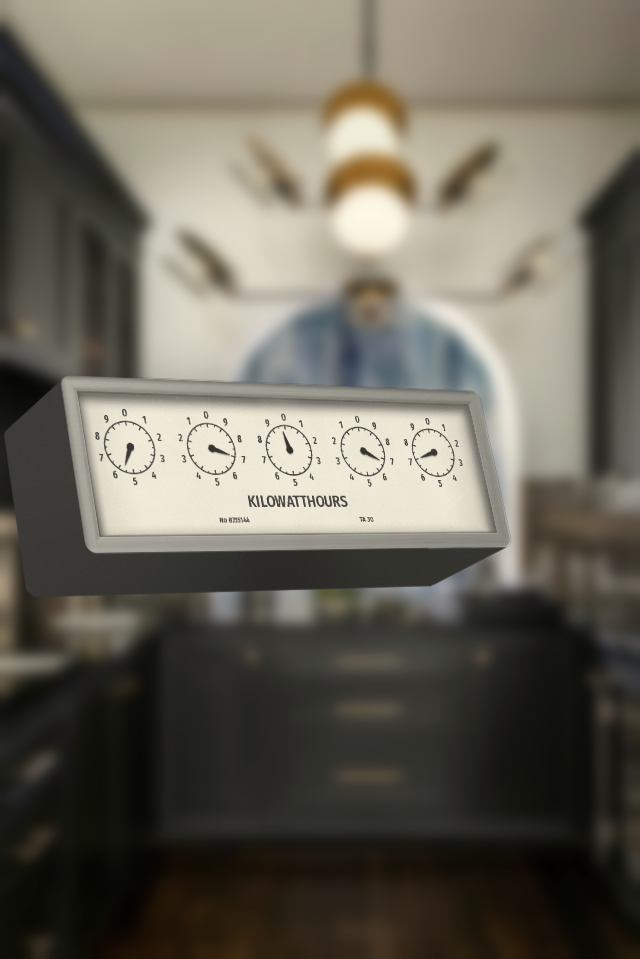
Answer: 56967 kWh
